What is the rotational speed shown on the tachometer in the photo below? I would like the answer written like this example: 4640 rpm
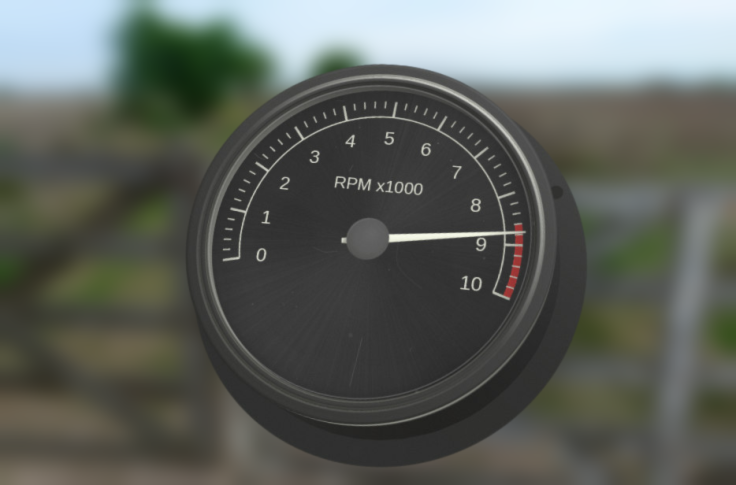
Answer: 8800 rpm
